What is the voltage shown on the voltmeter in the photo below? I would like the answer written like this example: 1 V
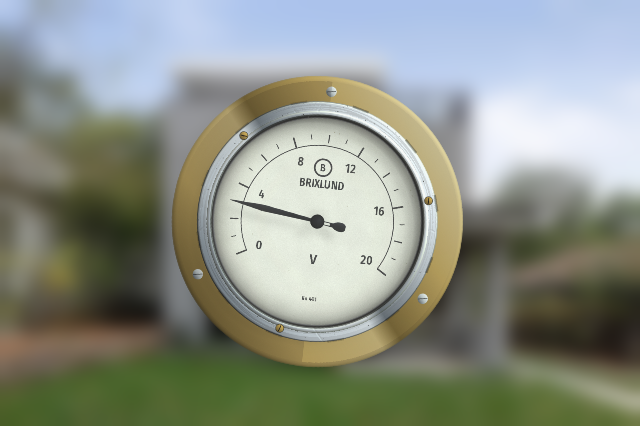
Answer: 3 V
